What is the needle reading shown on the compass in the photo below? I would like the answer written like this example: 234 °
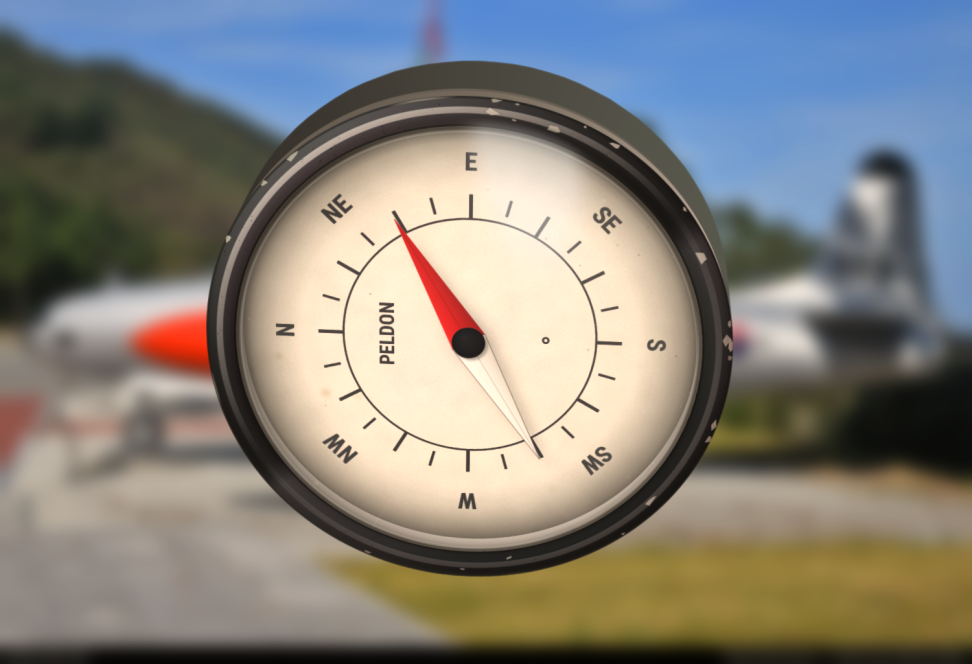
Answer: 60 °
